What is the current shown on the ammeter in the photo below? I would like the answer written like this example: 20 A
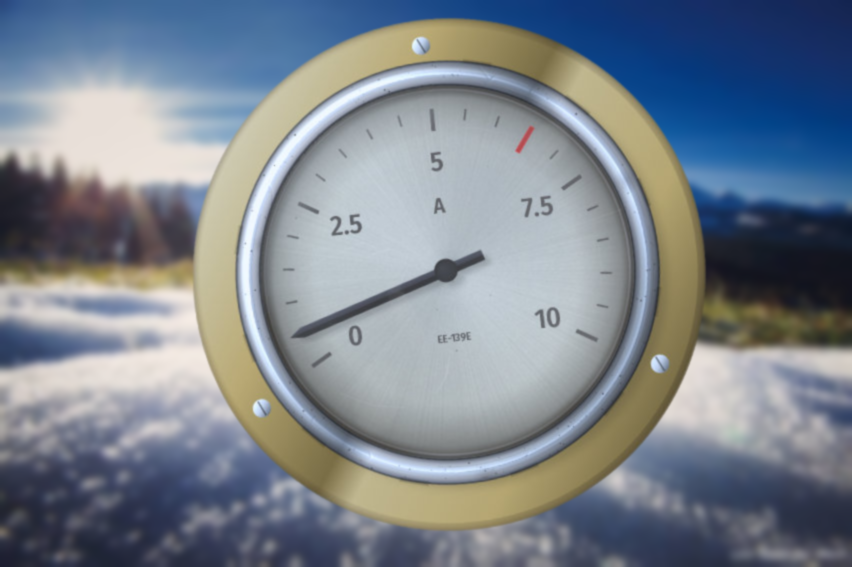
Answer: 0.5 A
